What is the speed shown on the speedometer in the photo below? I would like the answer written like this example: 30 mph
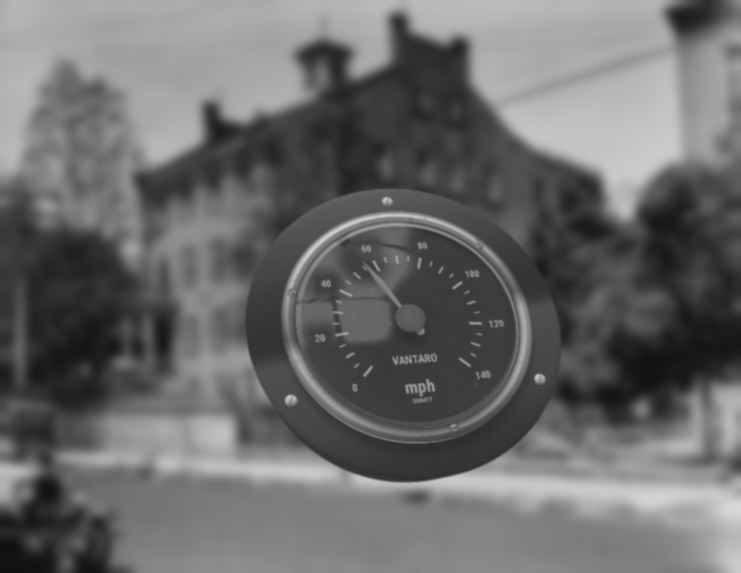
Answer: 55 mph
